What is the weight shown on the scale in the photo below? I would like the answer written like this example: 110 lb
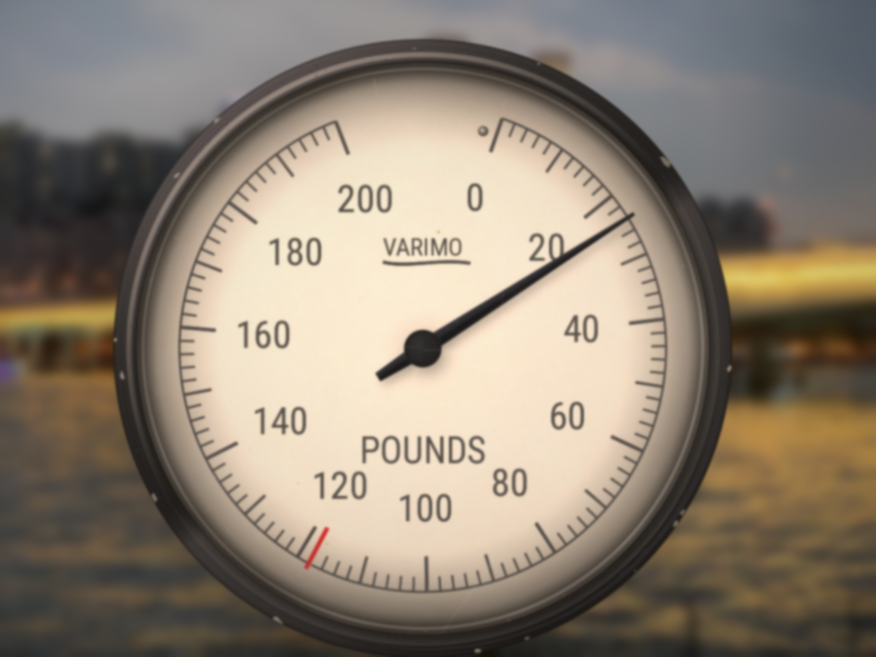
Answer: 24 lb
